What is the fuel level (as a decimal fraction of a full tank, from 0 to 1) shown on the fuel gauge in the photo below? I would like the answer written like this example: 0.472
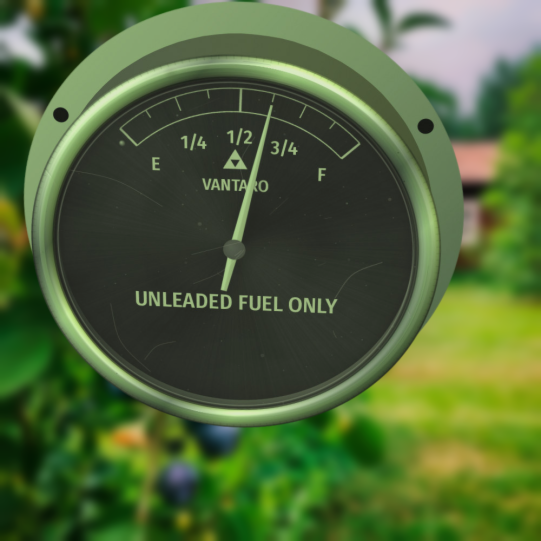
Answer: 0.625
